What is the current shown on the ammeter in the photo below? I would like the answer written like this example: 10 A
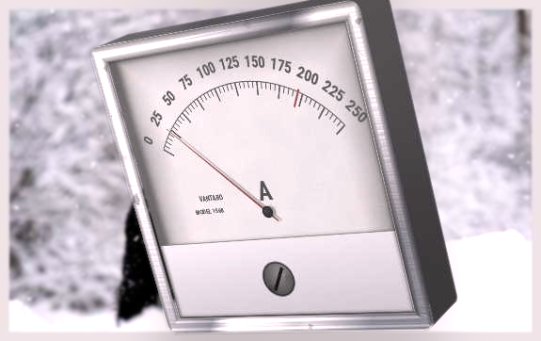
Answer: 25 A
